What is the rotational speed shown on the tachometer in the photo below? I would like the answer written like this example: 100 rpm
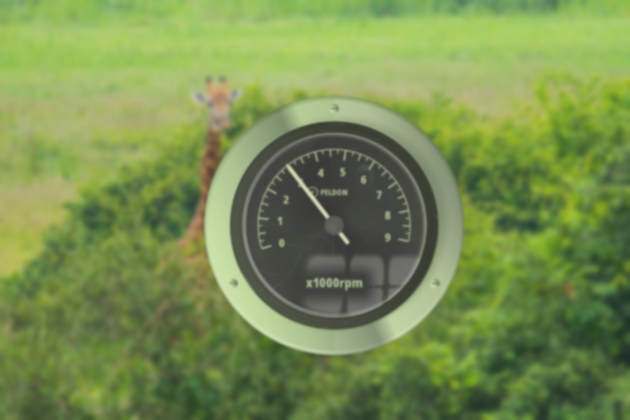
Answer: 3000 rpm
